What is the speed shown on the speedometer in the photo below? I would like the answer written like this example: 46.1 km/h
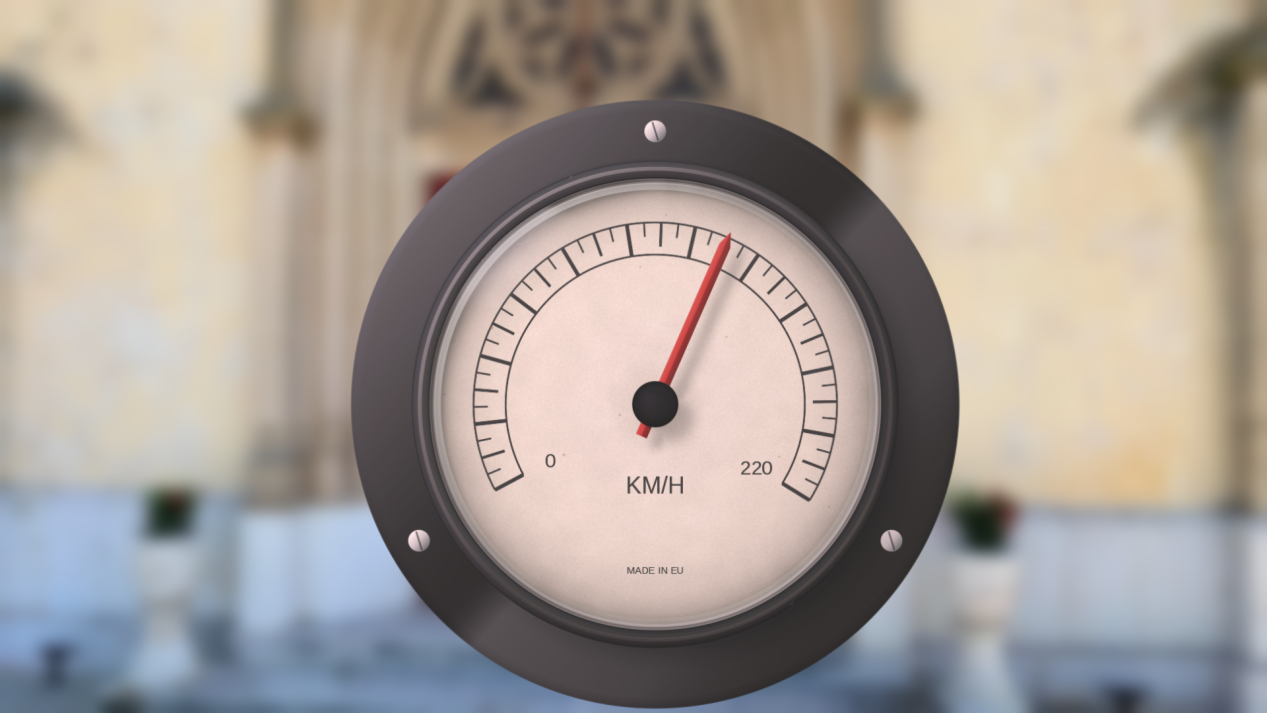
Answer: 130 km/h
